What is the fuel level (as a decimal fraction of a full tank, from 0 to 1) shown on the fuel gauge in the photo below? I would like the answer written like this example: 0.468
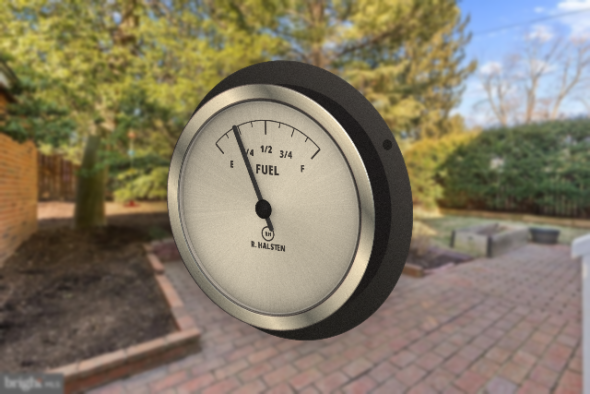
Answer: 0.25
